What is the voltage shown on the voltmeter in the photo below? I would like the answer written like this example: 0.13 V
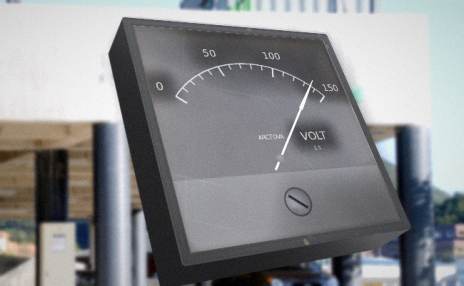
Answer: 135 V
